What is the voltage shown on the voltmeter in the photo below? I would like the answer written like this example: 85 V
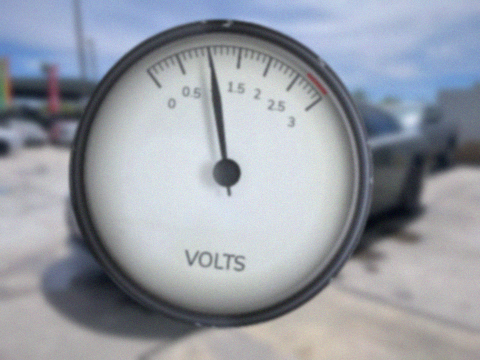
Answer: 1 V
